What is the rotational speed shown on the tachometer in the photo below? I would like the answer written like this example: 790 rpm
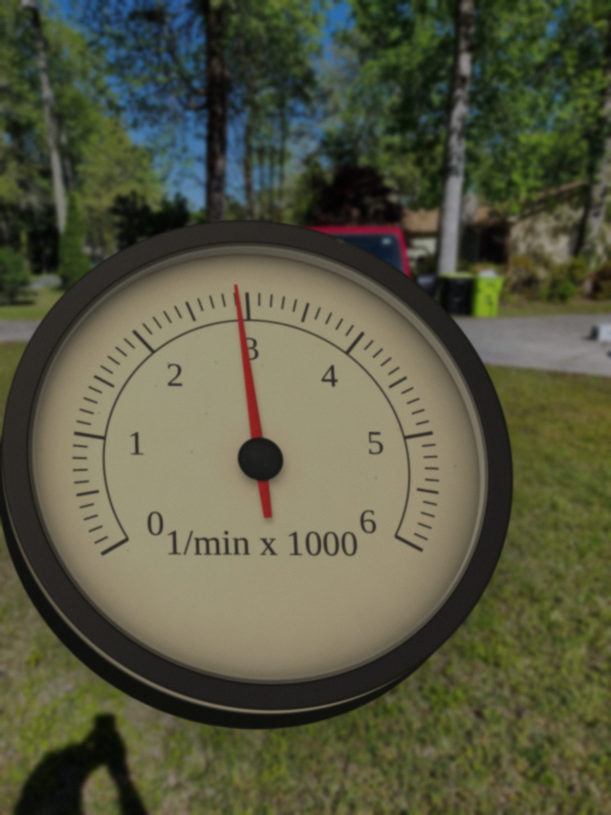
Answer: 2900 rpm
